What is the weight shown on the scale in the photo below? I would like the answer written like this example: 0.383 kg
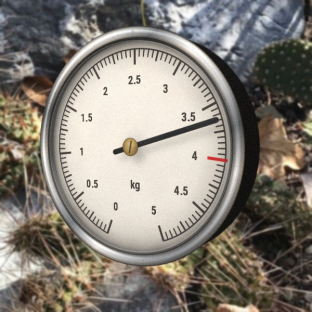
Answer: 3.65 kg
